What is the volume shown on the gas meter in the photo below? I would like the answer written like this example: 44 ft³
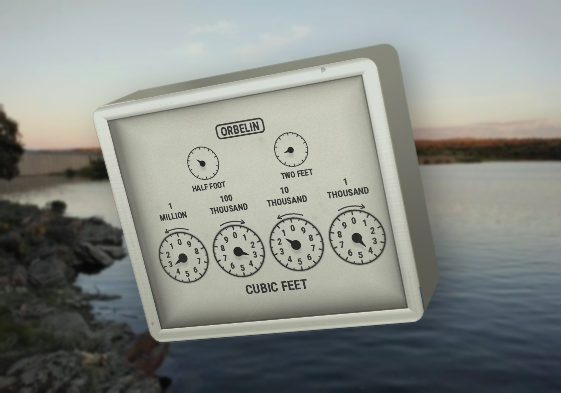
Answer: 331400 ft³
